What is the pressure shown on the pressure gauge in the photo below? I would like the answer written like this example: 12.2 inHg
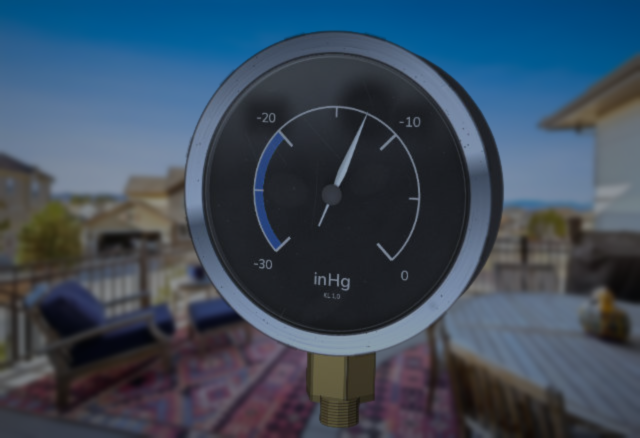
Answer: -12.5 inHg
